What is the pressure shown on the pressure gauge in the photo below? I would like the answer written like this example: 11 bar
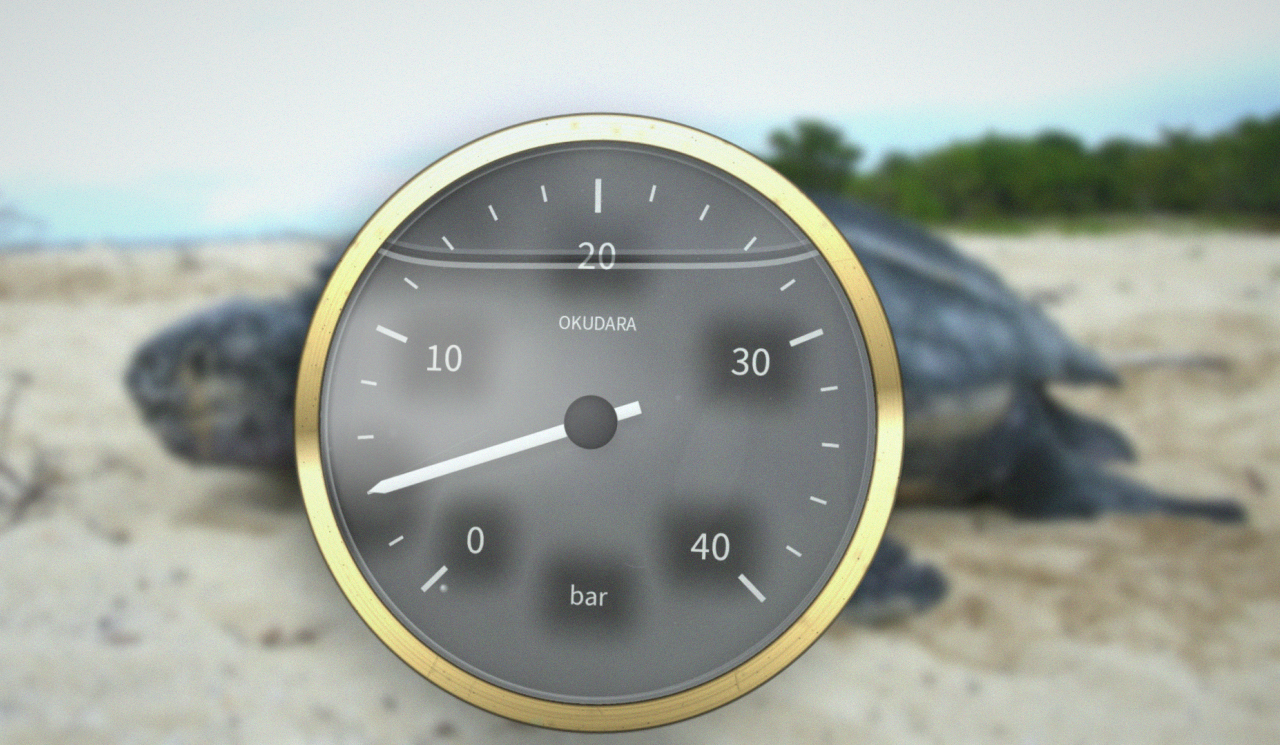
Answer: 4 bar
